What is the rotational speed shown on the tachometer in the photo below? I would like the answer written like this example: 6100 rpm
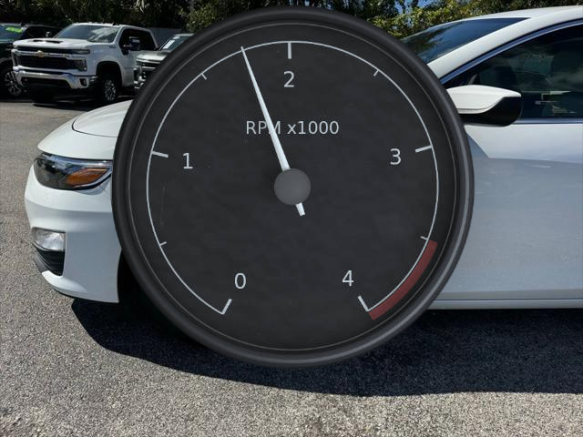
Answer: 1750 rpm
